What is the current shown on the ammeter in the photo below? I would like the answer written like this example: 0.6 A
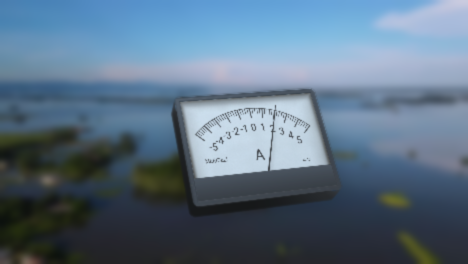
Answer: 2 A
